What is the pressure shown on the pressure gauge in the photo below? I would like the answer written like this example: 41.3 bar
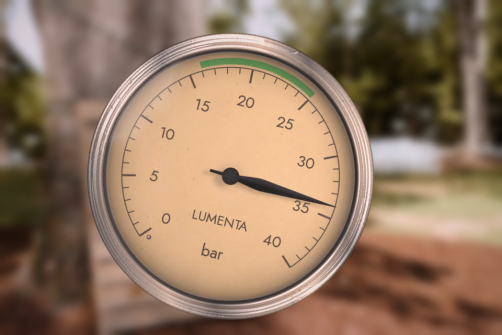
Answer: 34 bar
